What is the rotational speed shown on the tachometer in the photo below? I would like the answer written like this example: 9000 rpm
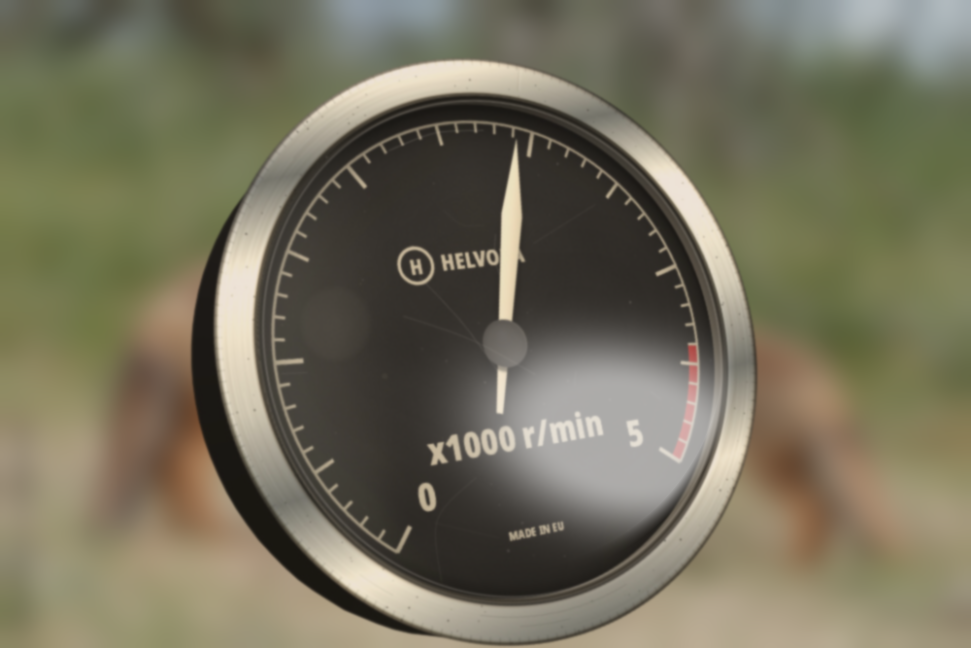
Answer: 2900 rpm
